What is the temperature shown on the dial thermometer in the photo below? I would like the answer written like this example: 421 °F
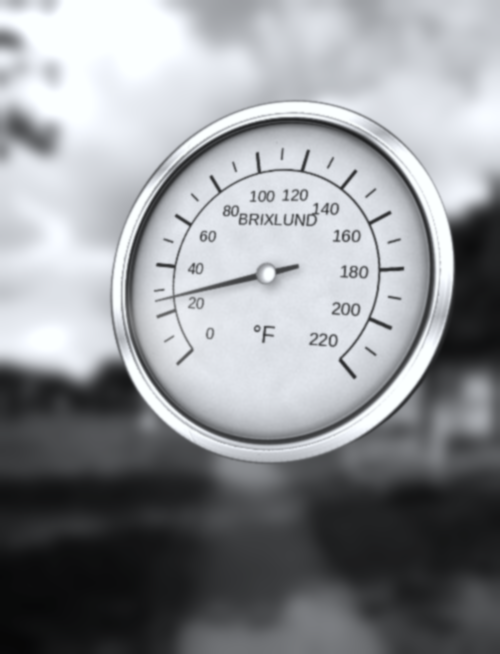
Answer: 25 °F
